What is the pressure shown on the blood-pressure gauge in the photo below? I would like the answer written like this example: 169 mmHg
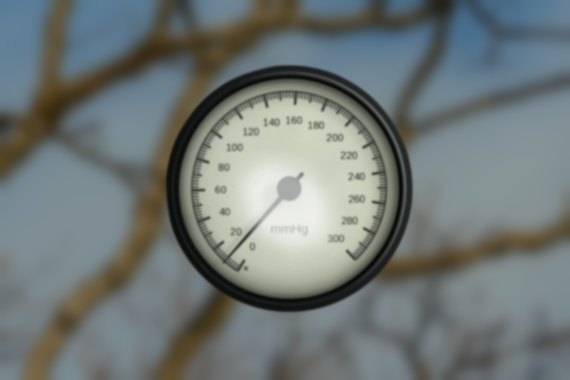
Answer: 10 mmHg
